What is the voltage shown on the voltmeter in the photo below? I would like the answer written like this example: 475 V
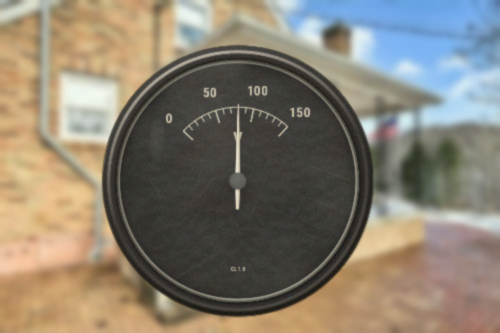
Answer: 80 V
